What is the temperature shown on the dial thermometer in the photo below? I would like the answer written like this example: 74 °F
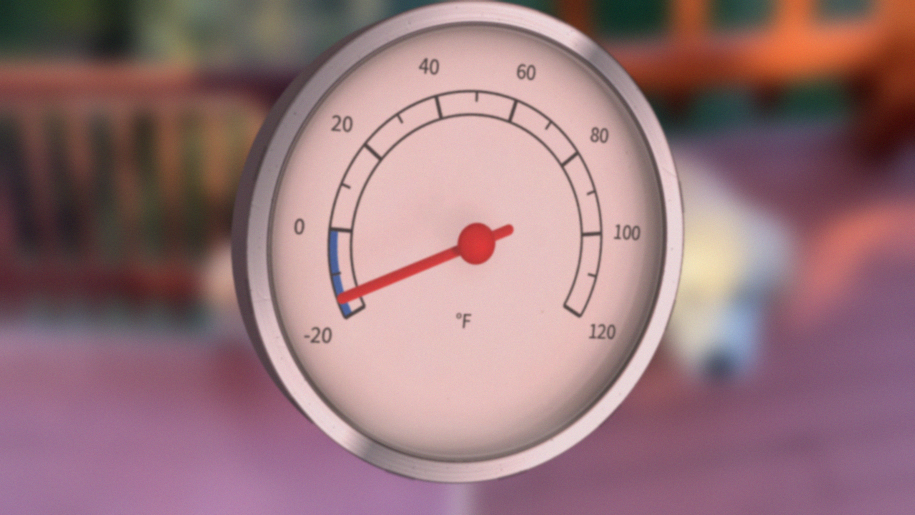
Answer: -15 °F
